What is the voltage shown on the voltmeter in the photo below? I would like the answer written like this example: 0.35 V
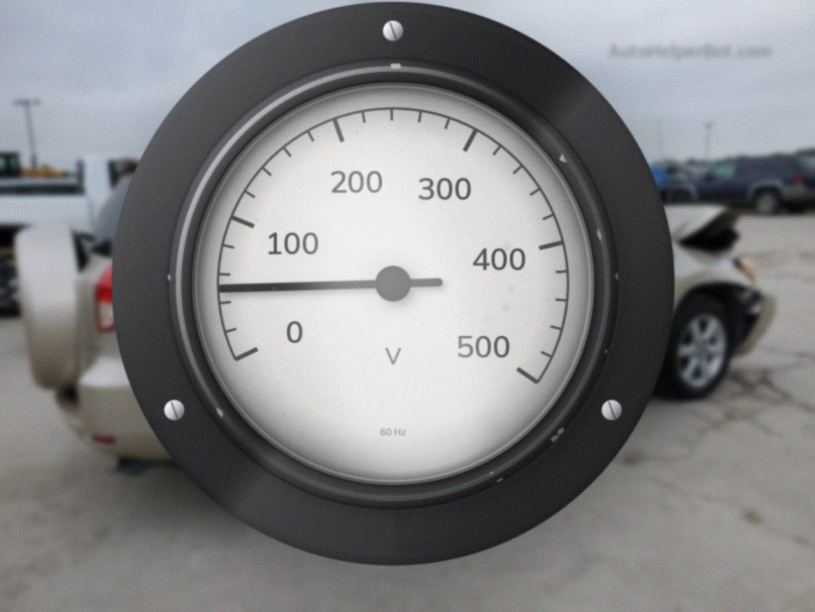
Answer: 50 V
